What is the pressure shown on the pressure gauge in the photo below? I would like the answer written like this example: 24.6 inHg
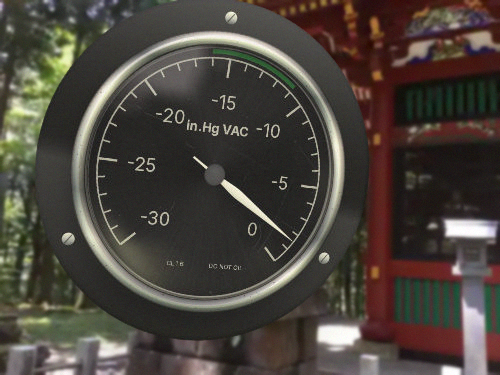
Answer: -1.5 inHg
